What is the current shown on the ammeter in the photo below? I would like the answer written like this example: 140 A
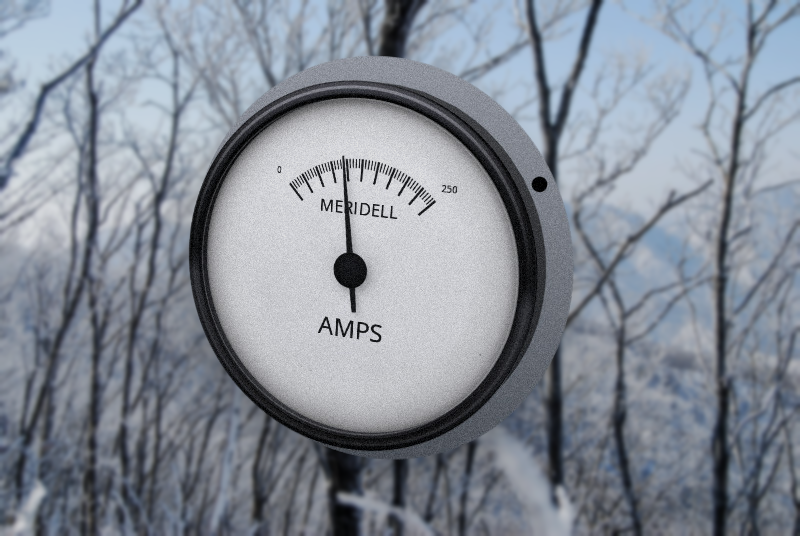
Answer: 100 A
